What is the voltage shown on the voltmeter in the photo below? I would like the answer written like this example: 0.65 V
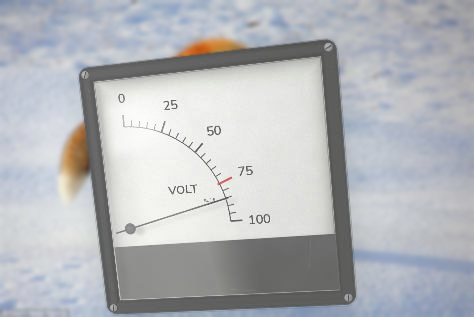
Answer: 85 V
